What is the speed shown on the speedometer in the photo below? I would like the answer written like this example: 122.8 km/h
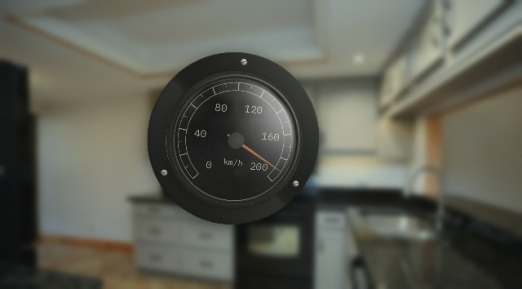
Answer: 190 km/h
